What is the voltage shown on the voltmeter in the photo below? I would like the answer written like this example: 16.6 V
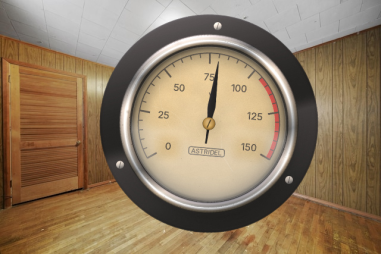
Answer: 80 V
